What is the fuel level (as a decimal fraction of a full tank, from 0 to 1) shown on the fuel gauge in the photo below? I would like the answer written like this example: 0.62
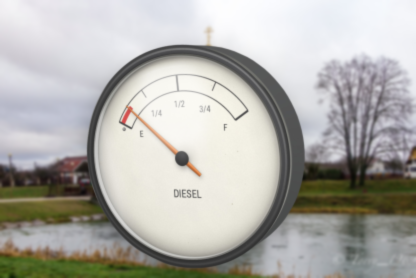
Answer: 0.125
